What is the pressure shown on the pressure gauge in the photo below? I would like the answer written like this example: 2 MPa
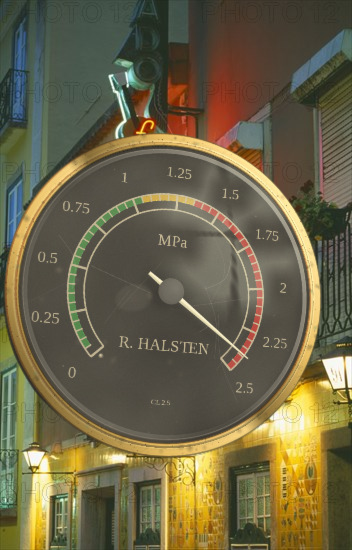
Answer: 2.4 MPa
